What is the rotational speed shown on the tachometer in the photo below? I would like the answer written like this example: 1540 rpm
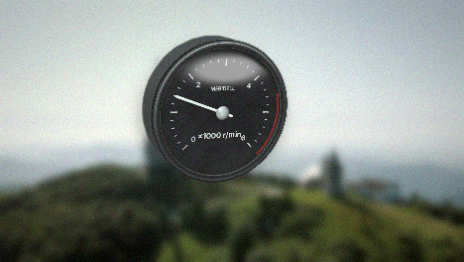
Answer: 1400 rpm
